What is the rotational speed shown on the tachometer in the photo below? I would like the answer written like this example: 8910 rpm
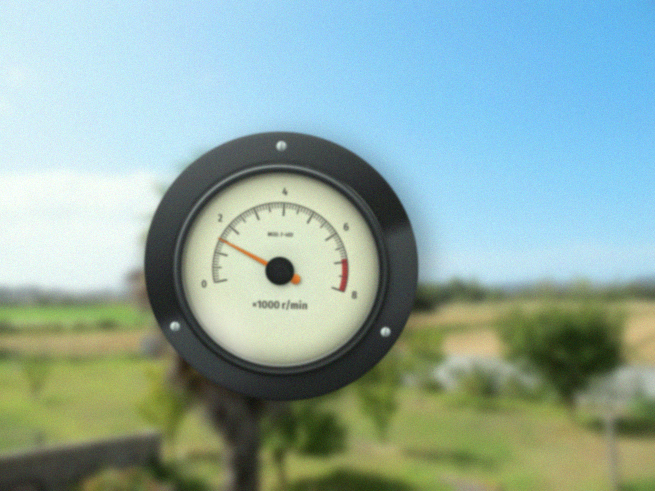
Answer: 1500 rpm
